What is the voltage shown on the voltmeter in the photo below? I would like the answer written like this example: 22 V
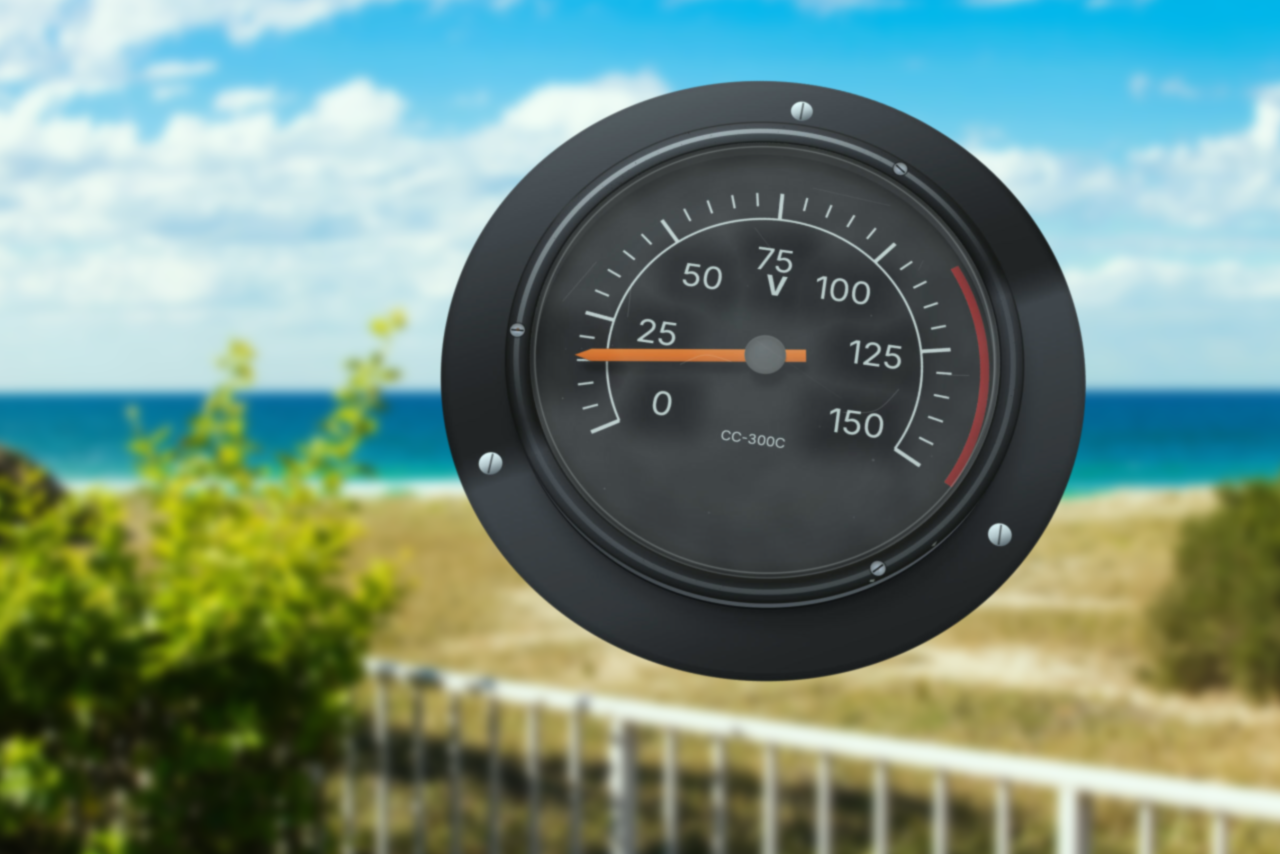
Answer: 15 V
